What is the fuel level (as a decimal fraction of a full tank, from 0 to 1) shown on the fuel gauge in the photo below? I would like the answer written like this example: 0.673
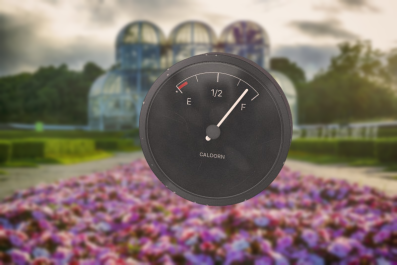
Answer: 0.875
